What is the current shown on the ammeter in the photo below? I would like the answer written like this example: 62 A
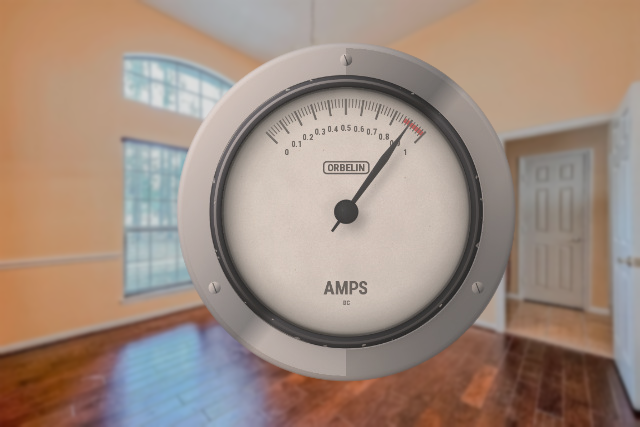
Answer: 0.9 A
